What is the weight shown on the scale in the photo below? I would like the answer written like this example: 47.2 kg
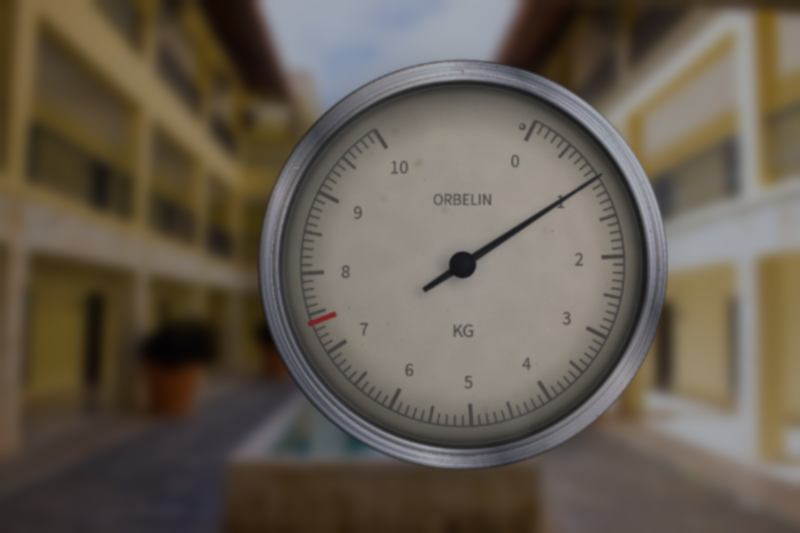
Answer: 1 kg
